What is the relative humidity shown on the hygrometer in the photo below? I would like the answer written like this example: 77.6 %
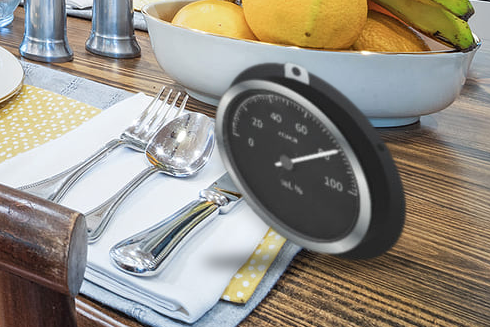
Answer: 80 %
